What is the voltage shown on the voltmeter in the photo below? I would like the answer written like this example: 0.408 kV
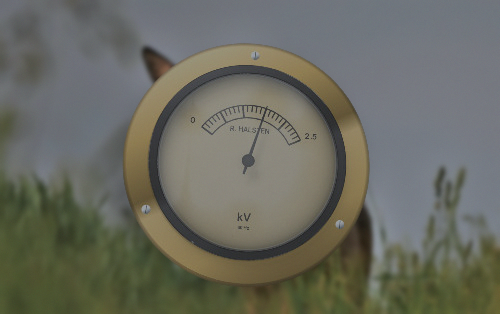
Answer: 1.5 kV
